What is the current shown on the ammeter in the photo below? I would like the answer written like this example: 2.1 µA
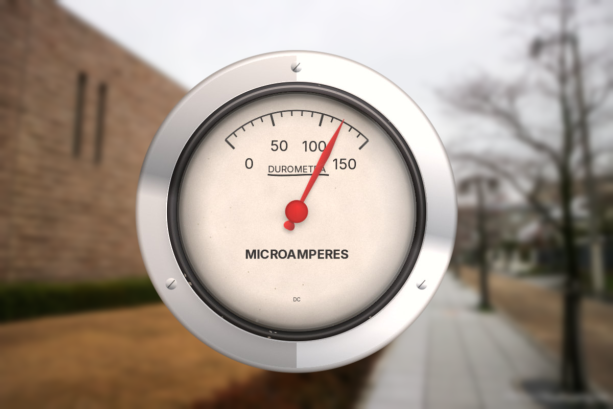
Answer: 120 µA
